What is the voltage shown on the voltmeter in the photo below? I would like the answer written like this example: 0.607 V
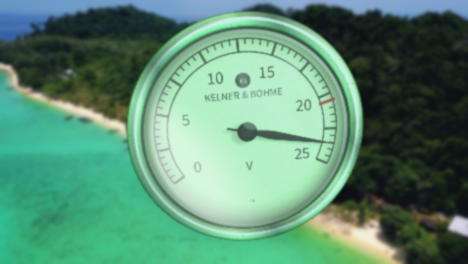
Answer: 23.5 V
